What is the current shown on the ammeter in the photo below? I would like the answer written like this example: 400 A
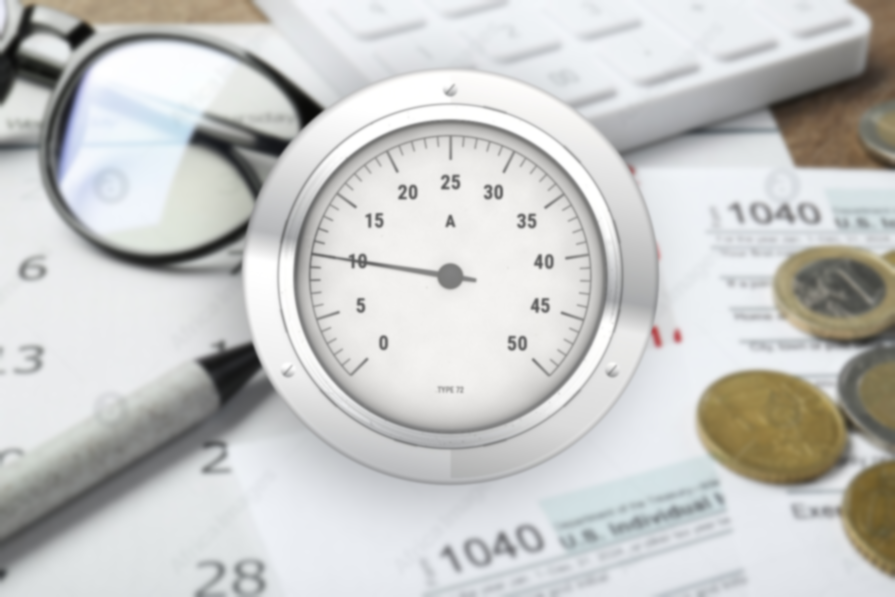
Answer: 10 A
